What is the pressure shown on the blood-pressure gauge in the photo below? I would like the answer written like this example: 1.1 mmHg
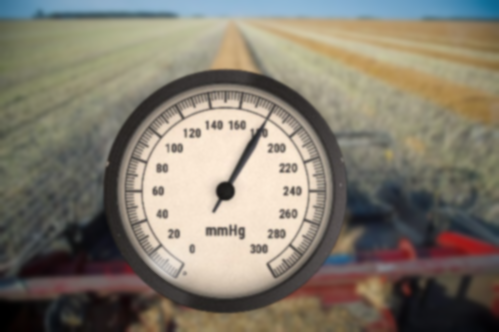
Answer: 180 mmHg
